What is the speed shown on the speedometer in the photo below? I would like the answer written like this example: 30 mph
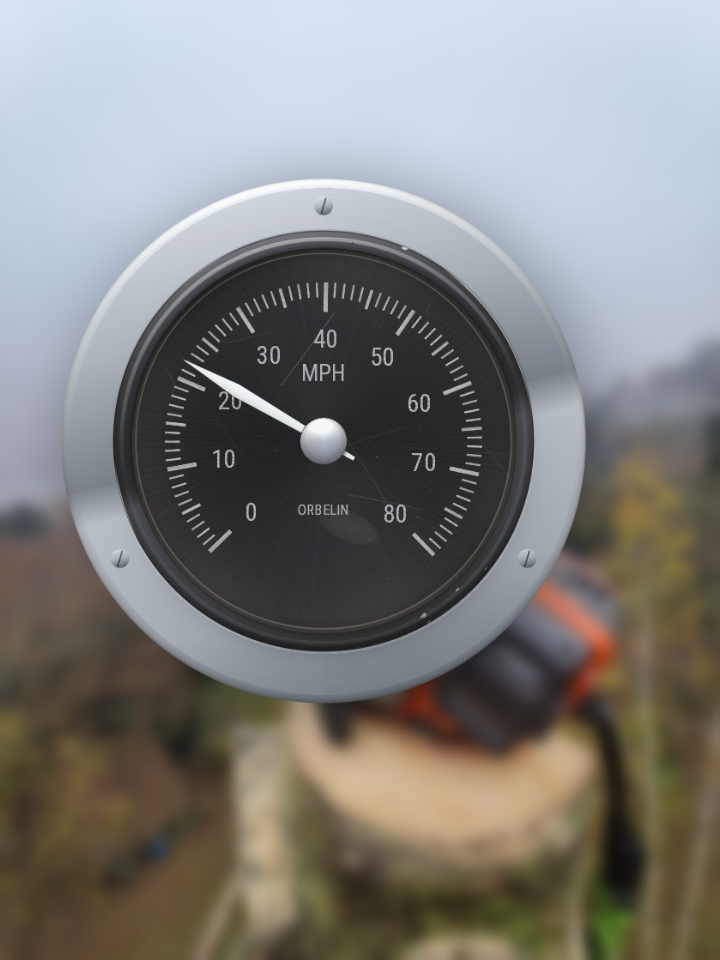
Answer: 22 mph
